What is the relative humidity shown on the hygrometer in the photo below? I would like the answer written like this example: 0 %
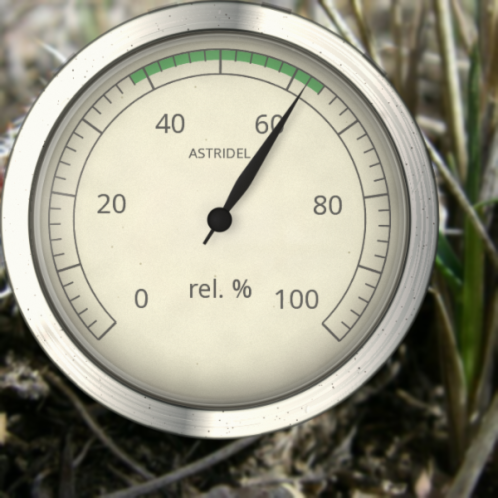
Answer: 62 %
